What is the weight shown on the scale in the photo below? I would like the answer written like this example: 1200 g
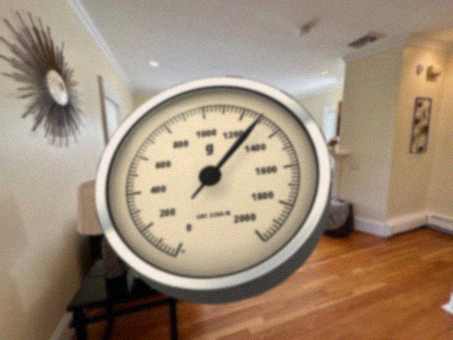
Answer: 1300 g
